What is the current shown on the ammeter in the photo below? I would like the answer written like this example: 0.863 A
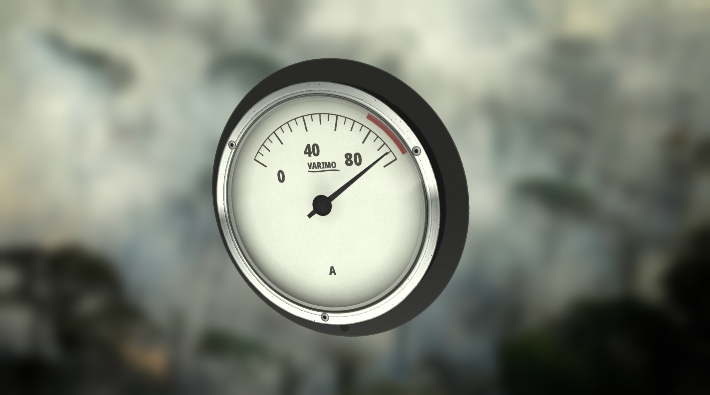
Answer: 95 A
